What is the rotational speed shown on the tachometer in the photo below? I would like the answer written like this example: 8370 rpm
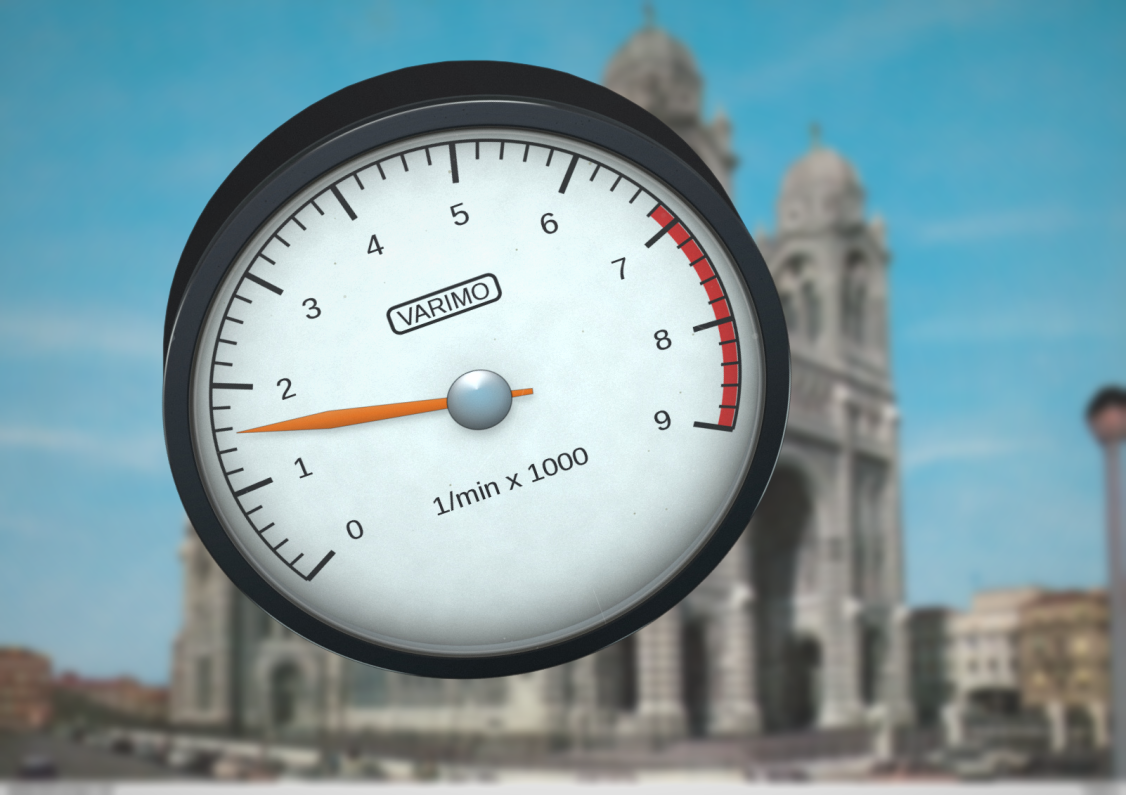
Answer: 1600 rpm
